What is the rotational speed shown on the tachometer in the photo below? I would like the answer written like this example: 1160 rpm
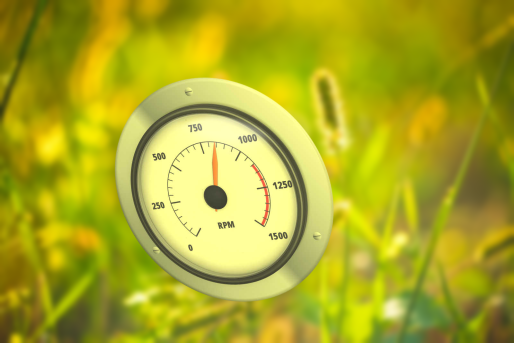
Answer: 850 rpm
